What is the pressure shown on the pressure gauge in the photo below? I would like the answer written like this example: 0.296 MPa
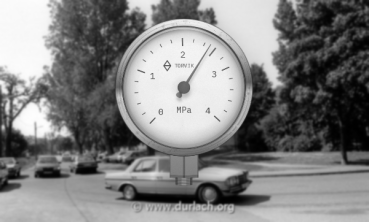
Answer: 2.5 MPa
